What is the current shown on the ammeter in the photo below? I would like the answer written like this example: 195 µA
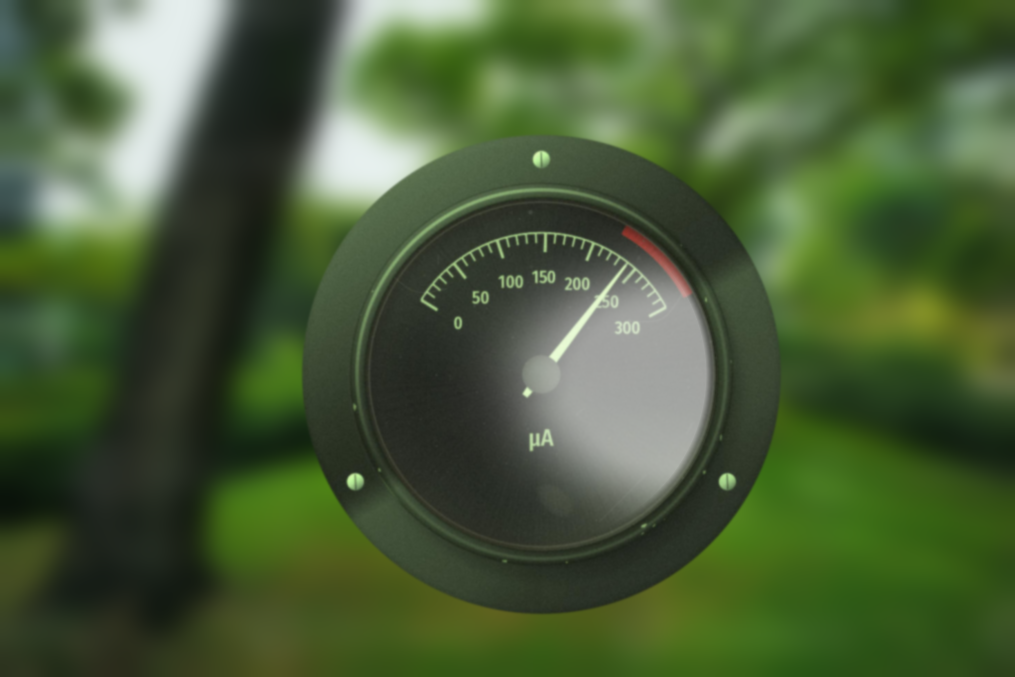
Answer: 240 µA
